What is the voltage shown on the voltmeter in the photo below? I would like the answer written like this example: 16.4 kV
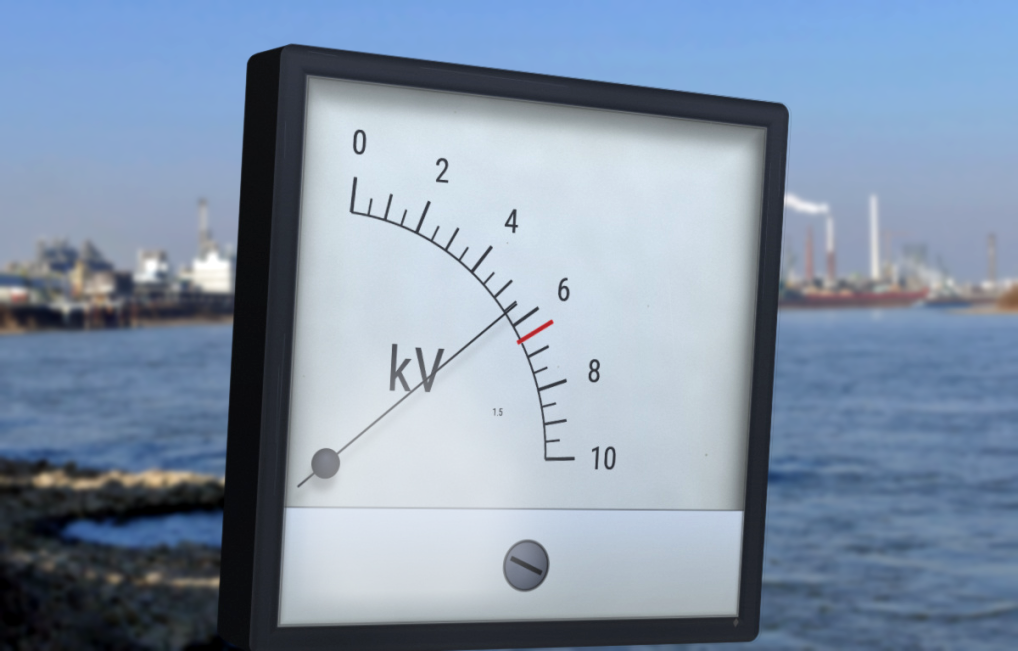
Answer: 5.5 kV
